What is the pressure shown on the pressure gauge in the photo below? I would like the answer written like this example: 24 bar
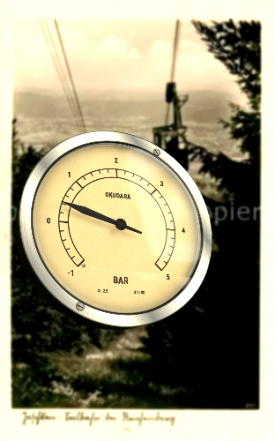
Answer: 0.4 bar
